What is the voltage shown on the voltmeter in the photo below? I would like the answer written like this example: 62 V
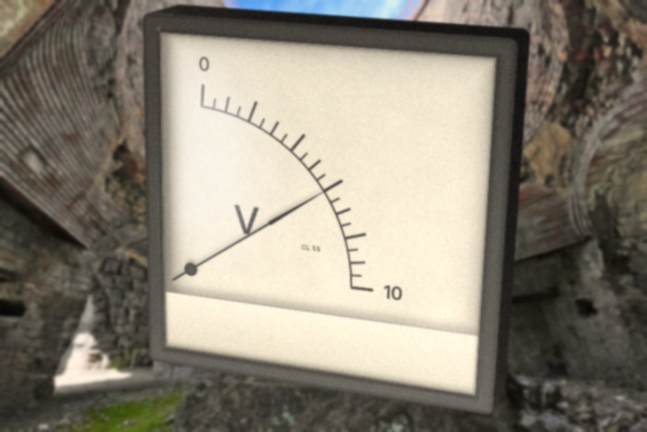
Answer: 6 V
